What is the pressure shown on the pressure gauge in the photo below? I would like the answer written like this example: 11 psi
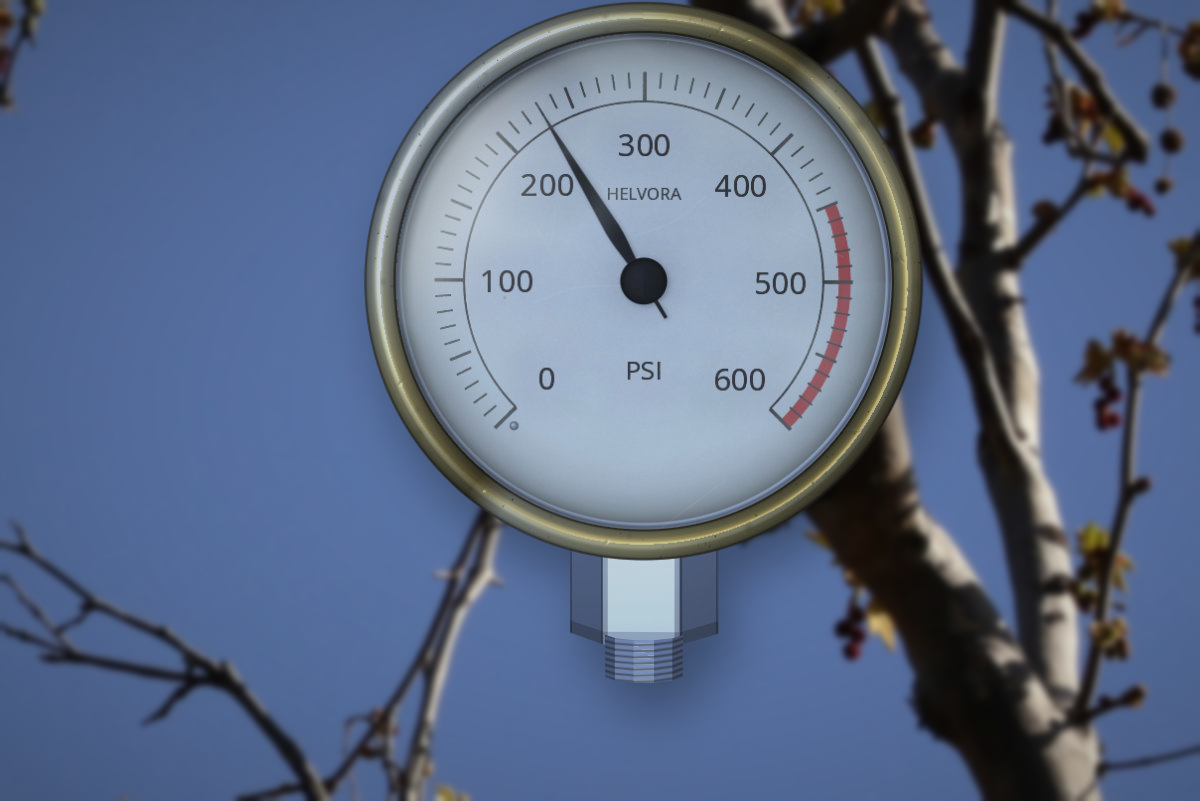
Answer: 230 psi
